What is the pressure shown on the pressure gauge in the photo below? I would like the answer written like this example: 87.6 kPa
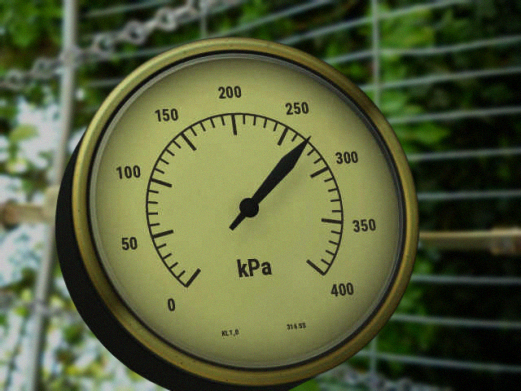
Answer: 270 kPa
